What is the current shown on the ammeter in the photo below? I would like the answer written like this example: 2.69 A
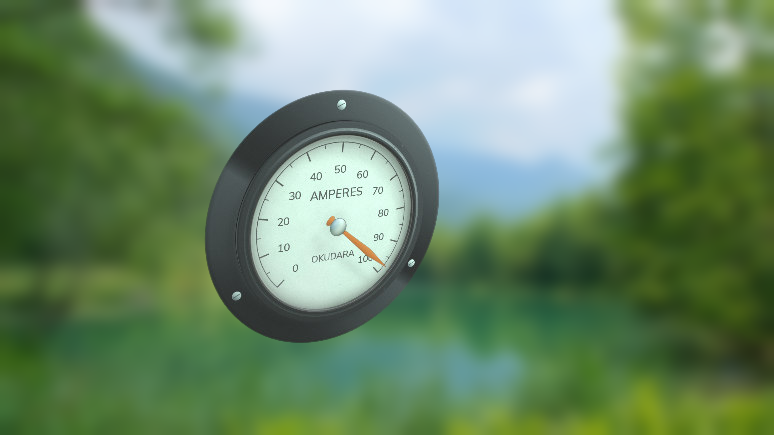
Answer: 97.5 A
